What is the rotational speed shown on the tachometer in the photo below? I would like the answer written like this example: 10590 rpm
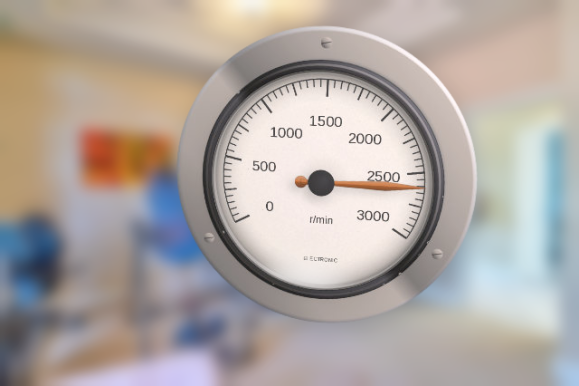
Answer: 2600 rpm
